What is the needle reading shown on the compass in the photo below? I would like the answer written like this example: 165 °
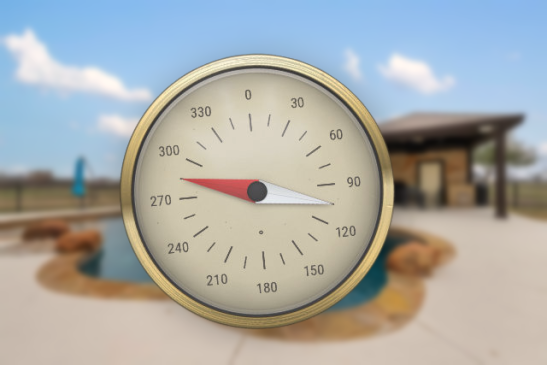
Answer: 285 °
